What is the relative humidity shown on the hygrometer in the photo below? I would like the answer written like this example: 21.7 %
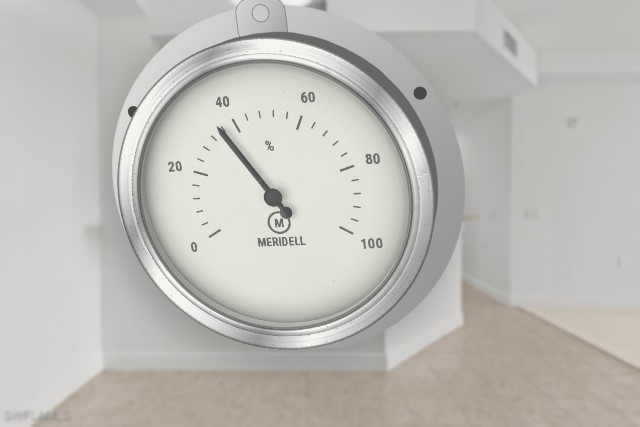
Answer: 36 %
